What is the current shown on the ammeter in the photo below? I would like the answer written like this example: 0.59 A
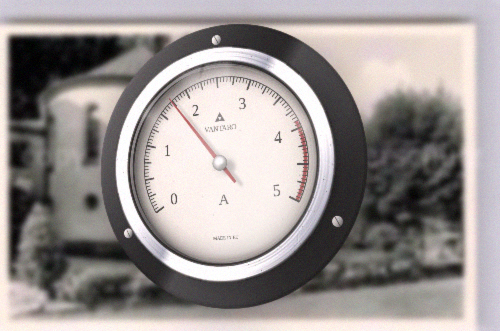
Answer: 1.75 A
